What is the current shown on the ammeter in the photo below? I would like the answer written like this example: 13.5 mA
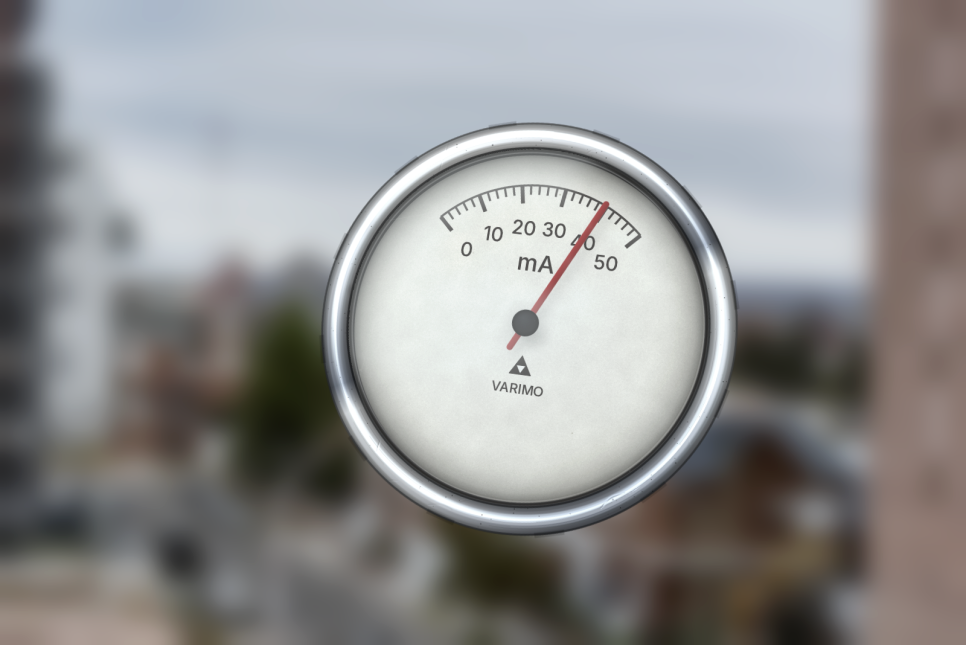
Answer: 40 mA
